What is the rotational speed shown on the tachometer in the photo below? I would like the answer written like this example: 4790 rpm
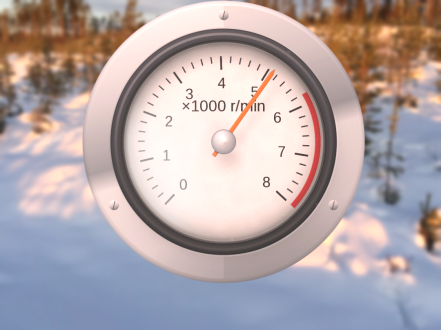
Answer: 5100 rpm
